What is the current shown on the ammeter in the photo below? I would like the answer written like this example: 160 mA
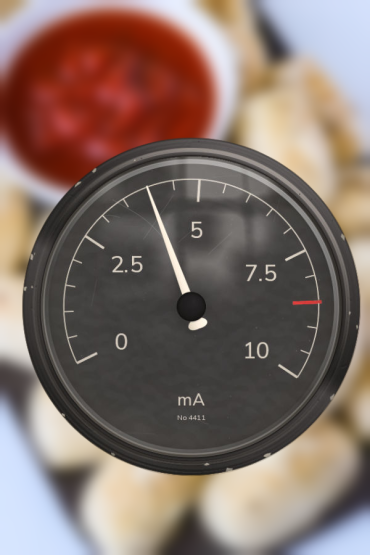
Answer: 4 mA
